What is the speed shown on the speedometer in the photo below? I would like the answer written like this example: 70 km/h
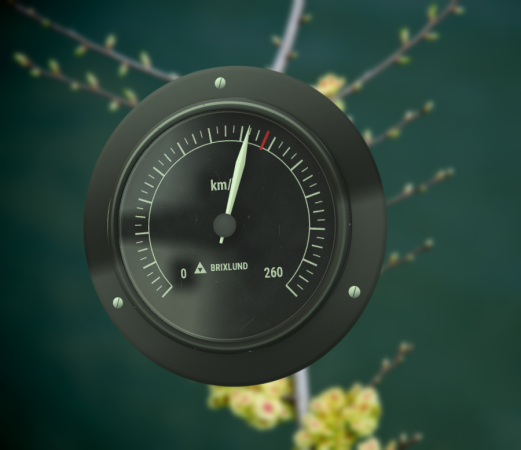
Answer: 145 km/h
